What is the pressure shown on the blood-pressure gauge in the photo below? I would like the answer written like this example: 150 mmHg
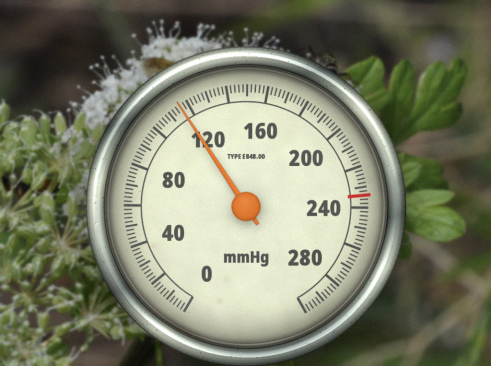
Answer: 116 mmHg
